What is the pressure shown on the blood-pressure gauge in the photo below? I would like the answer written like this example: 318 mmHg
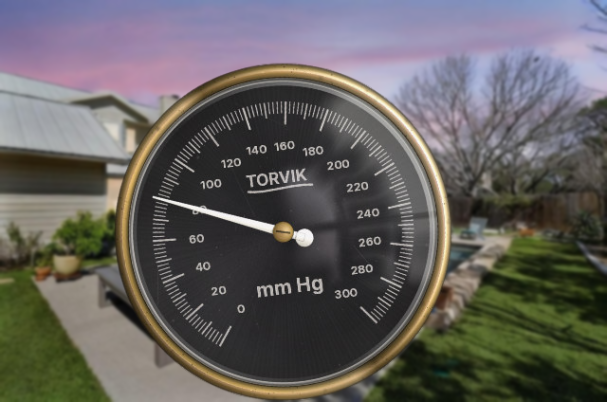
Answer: 80 mmHg
